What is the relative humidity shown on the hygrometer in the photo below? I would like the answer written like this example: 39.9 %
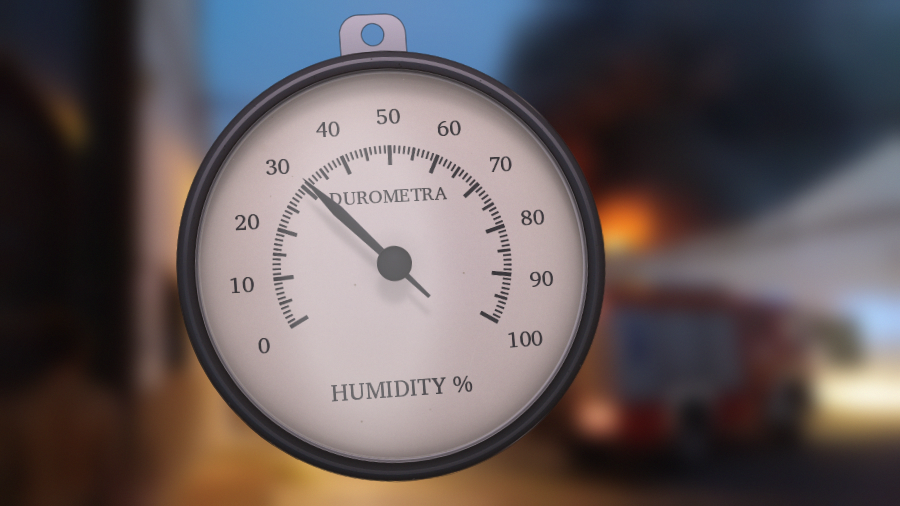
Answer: 31 %
